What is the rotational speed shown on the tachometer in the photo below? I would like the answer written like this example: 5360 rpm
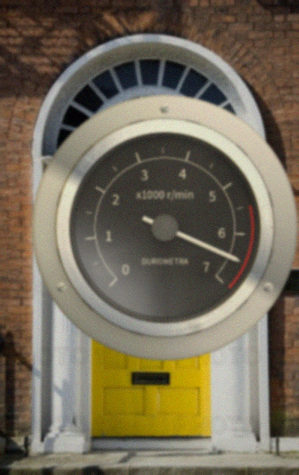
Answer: 6500 rpm
